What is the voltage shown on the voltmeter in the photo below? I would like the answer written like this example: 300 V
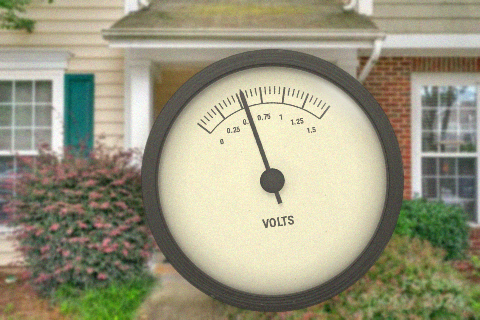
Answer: 0.55 V
